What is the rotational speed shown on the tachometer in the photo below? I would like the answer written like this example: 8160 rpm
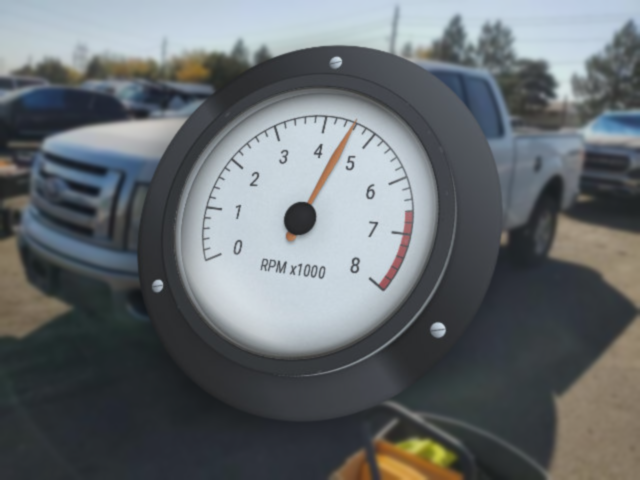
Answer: 4600 rpm
